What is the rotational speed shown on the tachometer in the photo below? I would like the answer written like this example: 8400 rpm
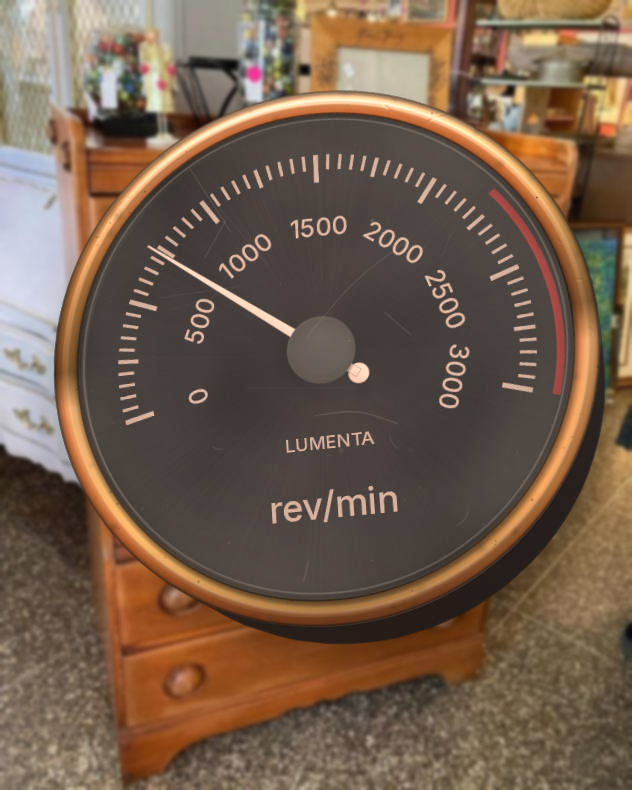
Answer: 725 rpm
